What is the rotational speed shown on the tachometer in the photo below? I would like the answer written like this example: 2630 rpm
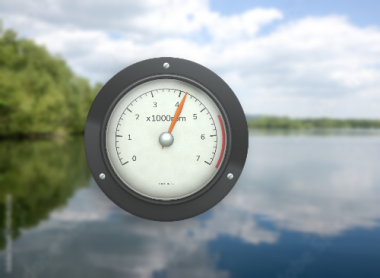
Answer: 4200 rpm
